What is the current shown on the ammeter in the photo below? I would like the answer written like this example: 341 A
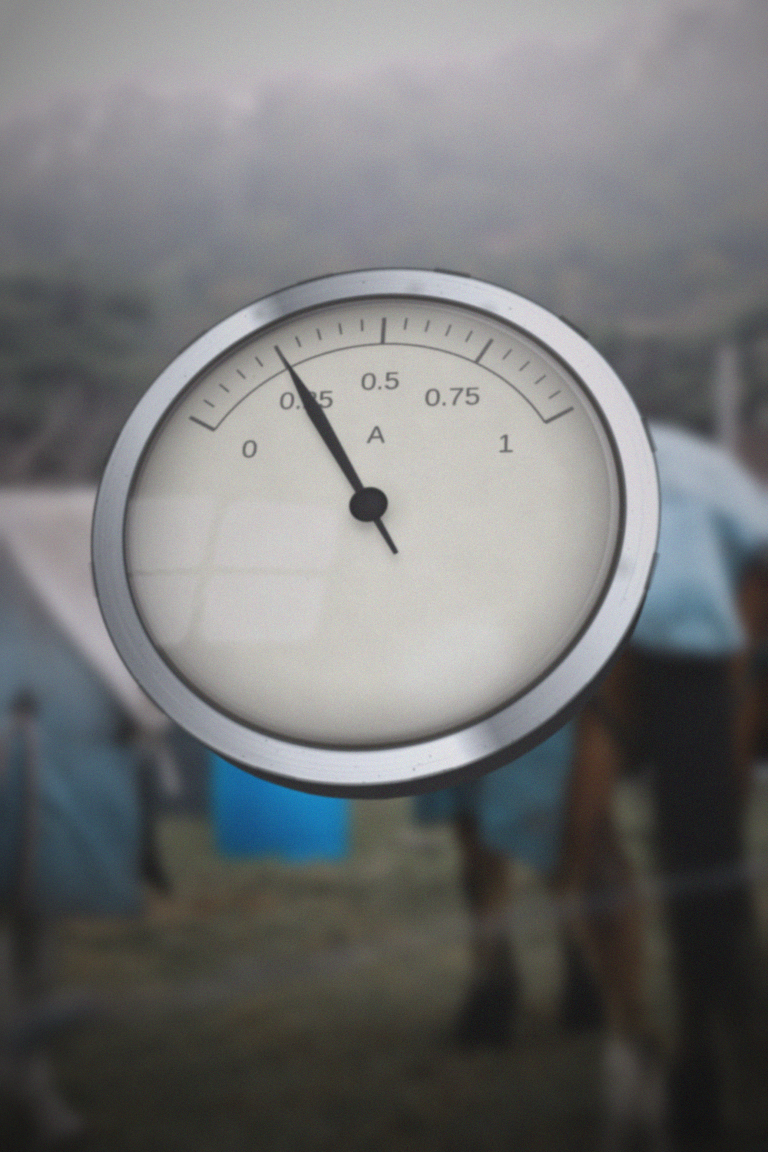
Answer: 0.25 A
